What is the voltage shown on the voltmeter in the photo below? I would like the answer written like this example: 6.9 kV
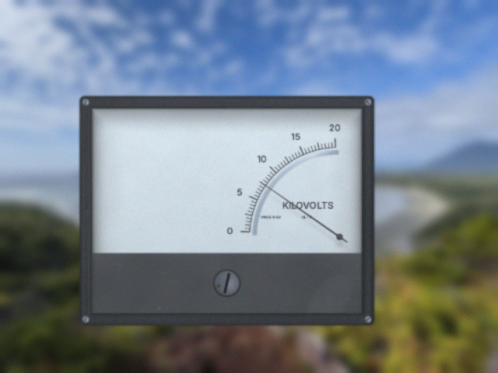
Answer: 7.5 kV
